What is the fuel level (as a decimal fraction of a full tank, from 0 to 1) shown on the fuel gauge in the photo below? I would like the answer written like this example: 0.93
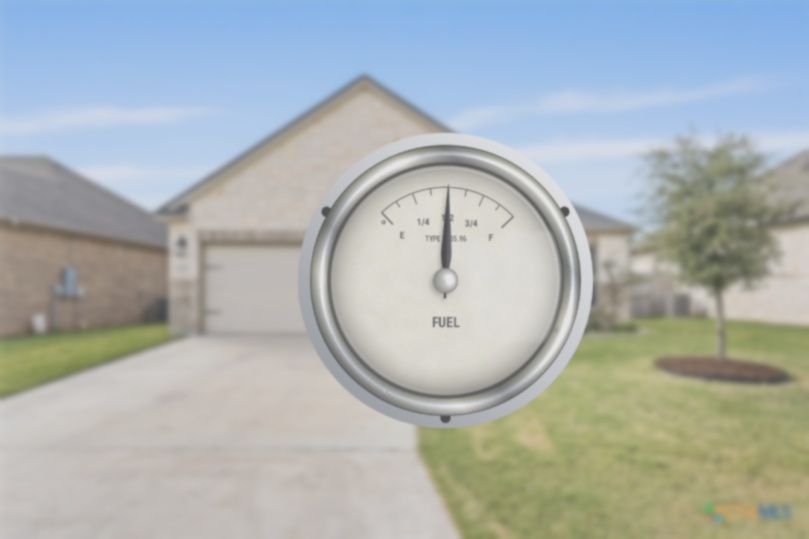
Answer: 0.5
